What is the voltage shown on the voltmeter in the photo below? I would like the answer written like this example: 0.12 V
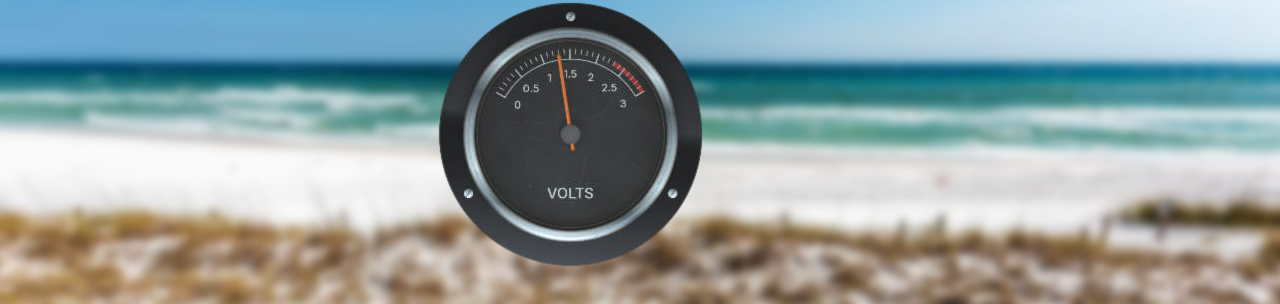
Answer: 1.3 V
